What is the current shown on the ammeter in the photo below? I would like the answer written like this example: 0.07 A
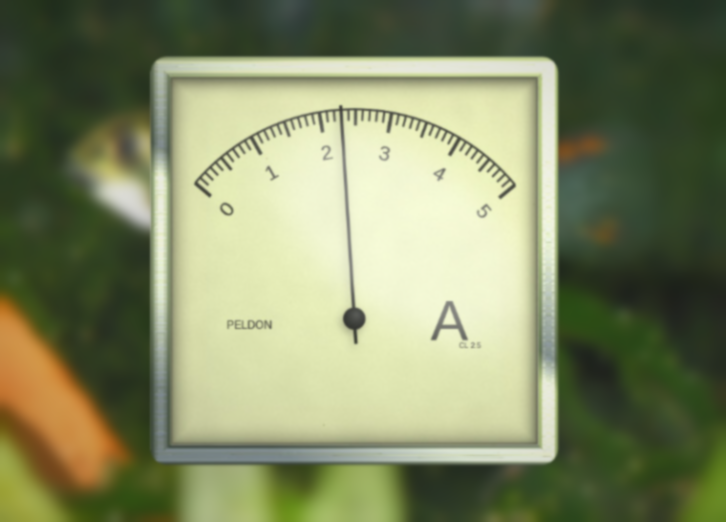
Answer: 2.3 A
